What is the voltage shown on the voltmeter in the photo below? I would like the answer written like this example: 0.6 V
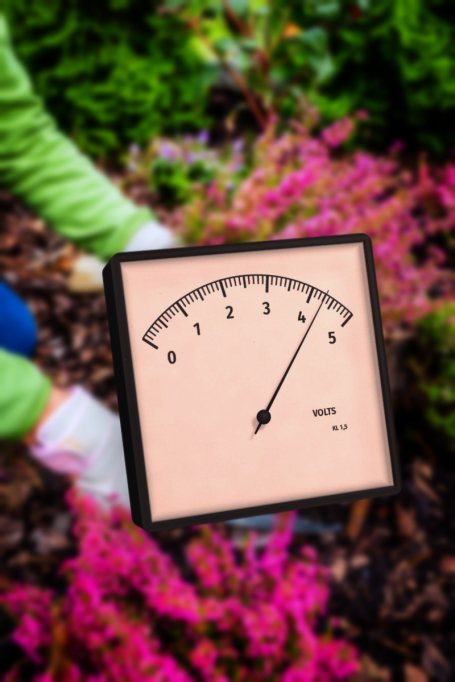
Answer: 4.3 V
